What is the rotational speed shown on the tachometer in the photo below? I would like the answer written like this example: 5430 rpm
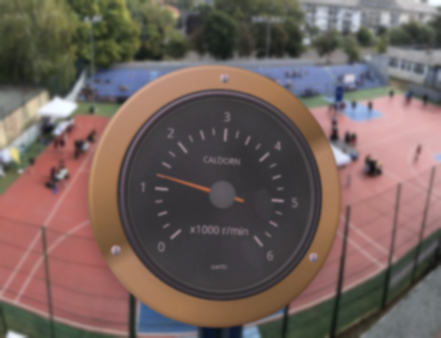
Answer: 1250 rpm
